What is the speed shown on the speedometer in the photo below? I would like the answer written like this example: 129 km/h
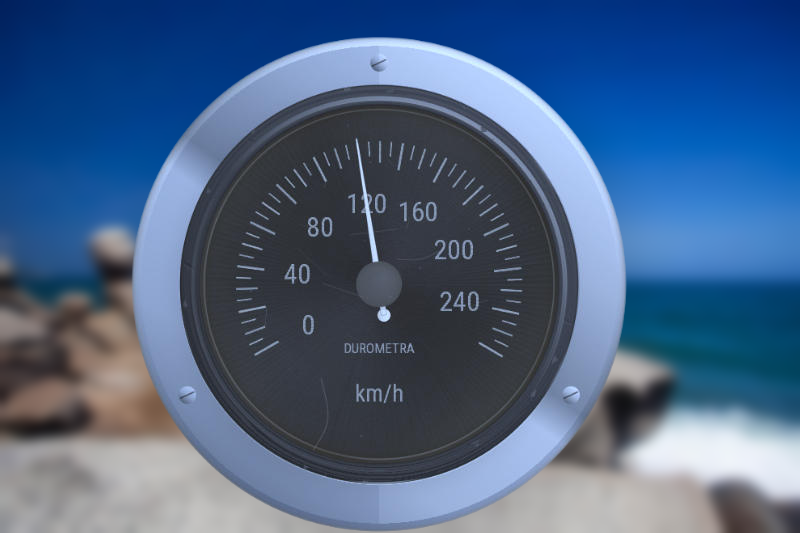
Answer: 120 km/h
